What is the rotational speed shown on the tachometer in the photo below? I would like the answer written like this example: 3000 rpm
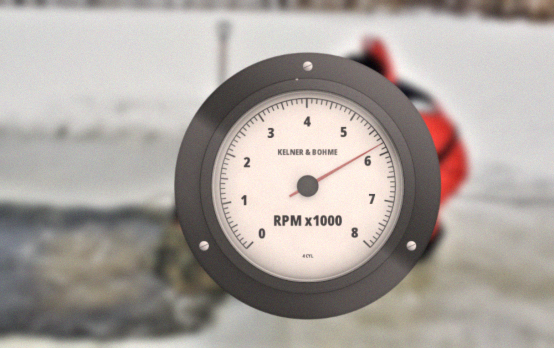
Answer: 5800 rpm
